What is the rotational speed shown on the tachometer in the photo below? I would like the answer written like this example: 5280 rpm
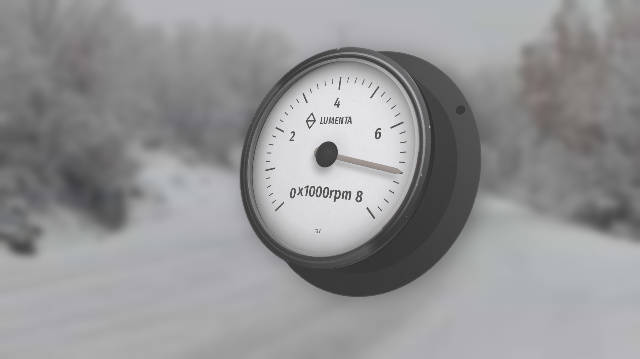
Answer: 7000 rpm
